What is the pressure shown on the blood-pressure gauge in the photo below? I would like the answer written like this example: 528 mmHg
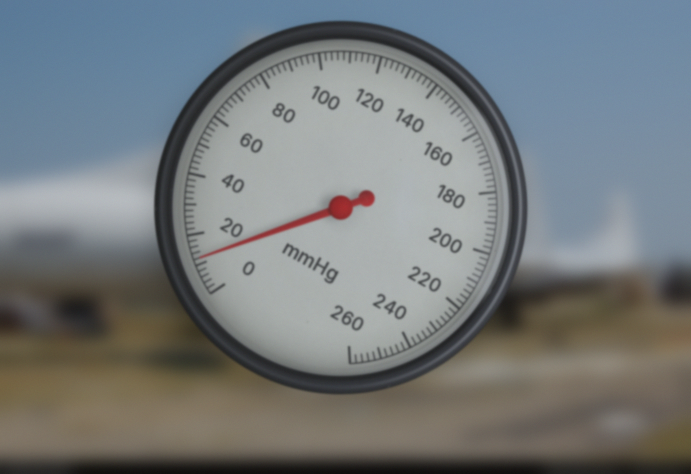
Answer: 12 mmHg
